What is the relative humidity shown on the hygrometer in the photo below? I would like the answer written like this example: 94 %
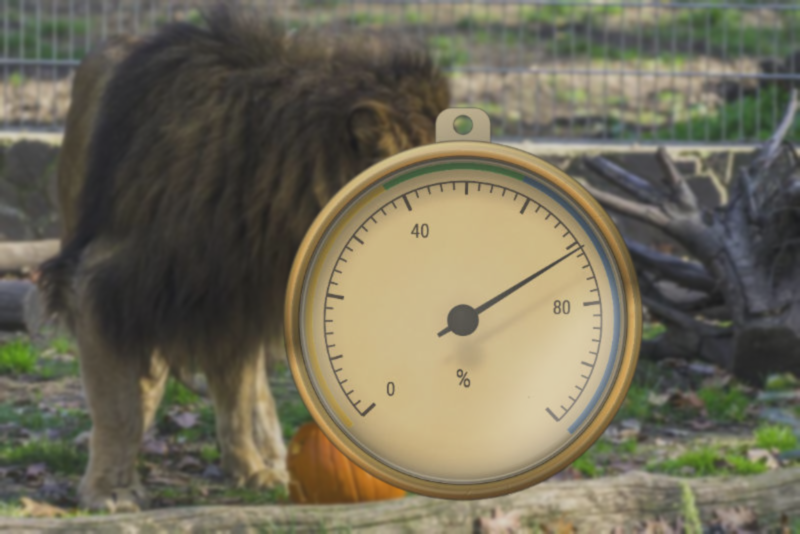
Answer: 71 %
